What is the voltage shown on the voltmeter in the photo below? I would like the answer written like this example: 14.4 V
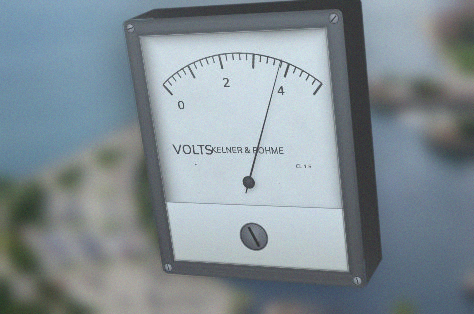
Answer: 3.8 V
